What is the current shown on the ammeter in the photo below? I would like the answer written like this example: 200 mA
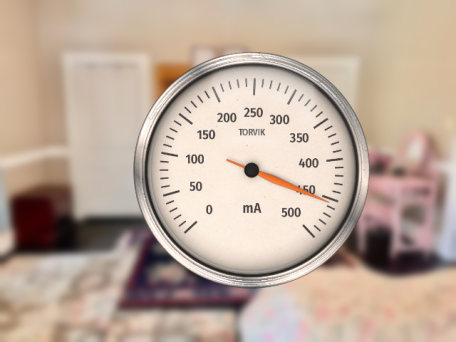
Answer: 455 mA
